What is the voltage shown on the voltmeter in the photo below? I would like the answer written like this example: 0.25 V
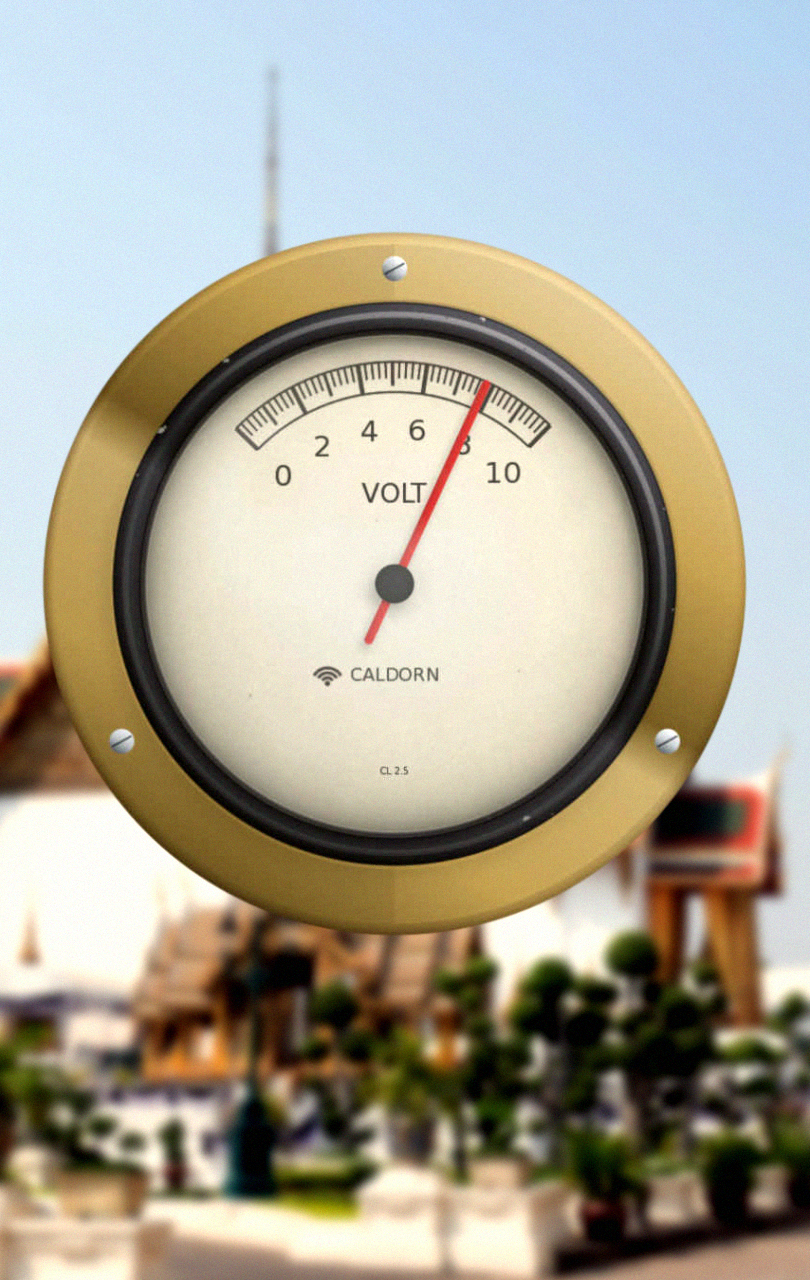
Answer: 7.8 V
